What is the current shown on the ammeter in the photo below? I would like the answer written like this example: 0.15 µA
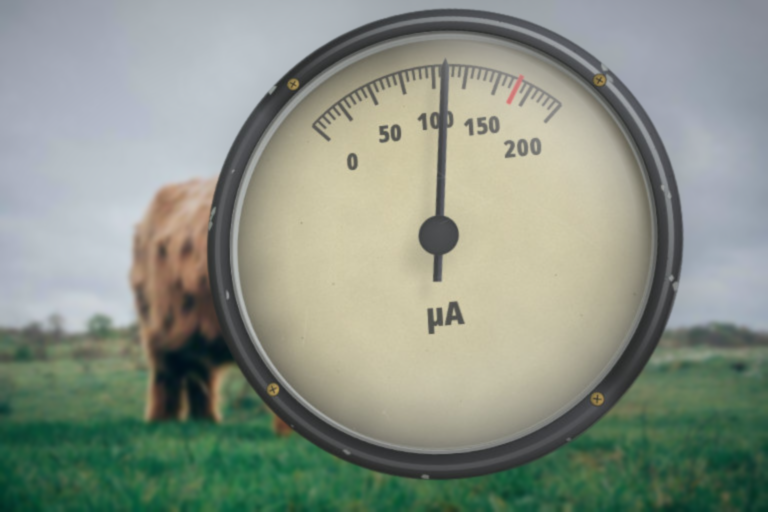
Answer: 110 µA
